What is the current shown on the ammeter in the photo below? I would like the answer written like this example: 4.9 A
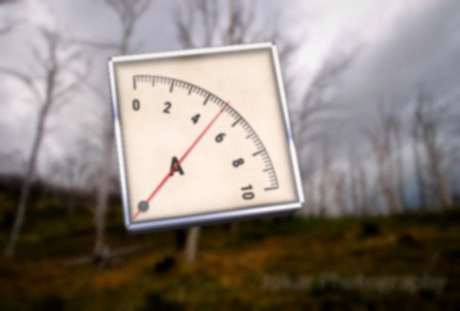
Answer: 5 A
